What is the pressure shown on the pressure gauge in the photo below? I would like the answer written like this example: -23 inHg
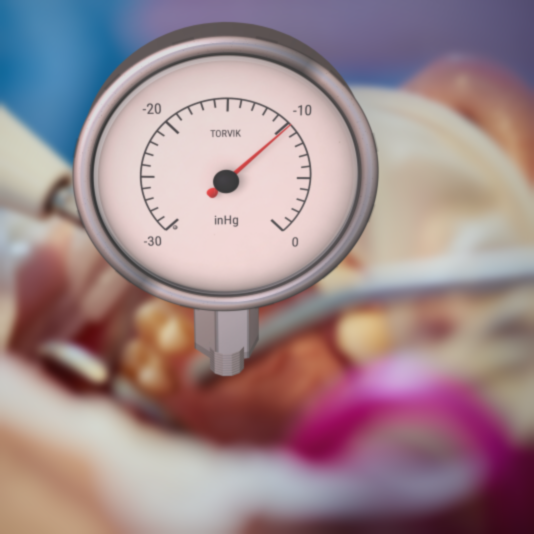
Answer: -10 inHg
